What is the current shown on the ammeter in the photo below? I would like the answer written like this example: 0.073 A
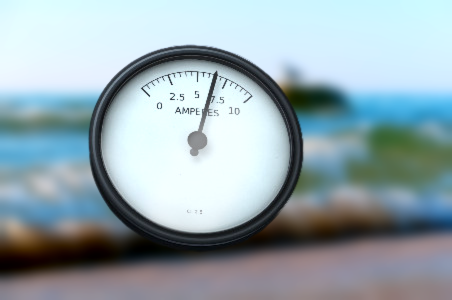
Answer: 6.5 A
